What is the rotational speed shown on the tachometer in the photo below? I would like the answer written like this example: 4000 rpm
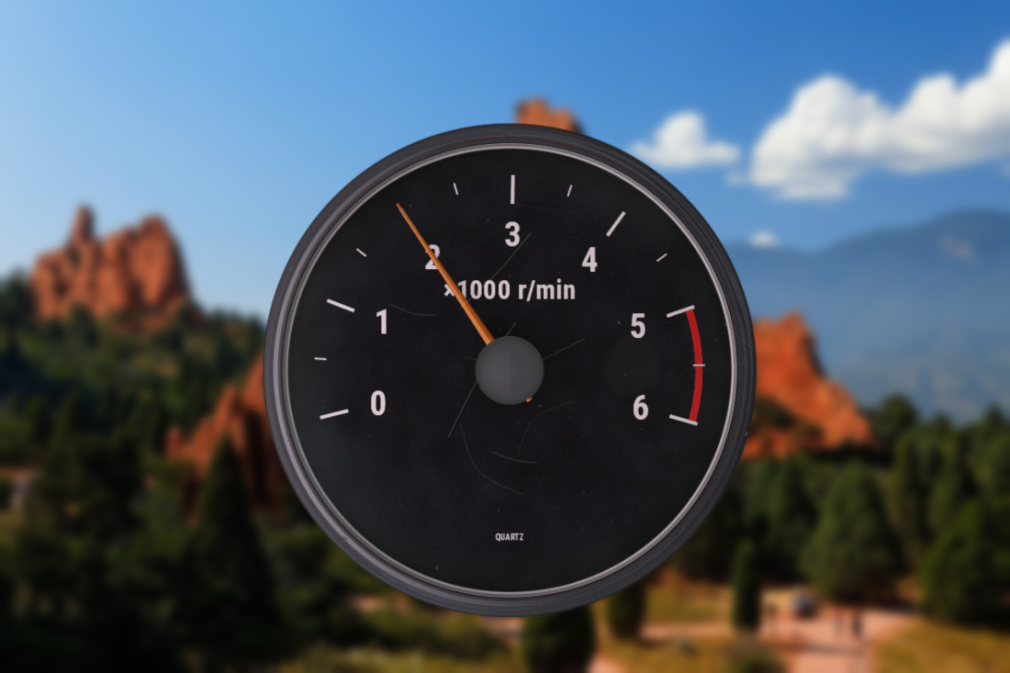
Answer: 2000 rpm
